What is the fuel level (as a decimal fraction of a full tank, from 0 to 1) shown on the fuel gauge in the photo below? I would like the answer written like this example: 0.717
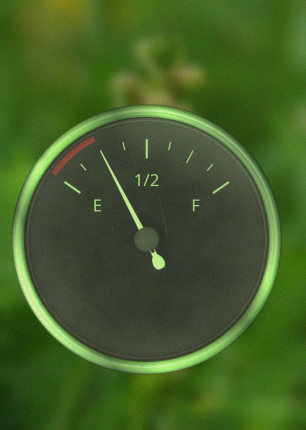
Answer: 0.25
